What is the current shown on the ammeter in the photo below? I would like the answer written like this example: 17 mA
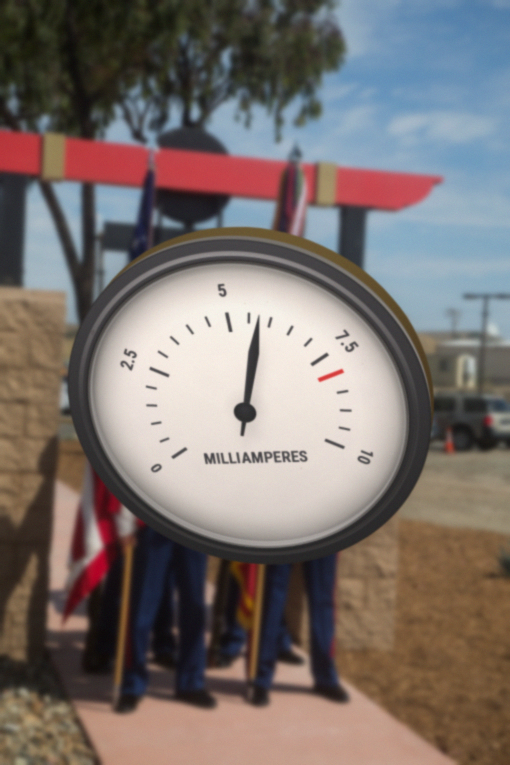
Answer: 5.75 mA
